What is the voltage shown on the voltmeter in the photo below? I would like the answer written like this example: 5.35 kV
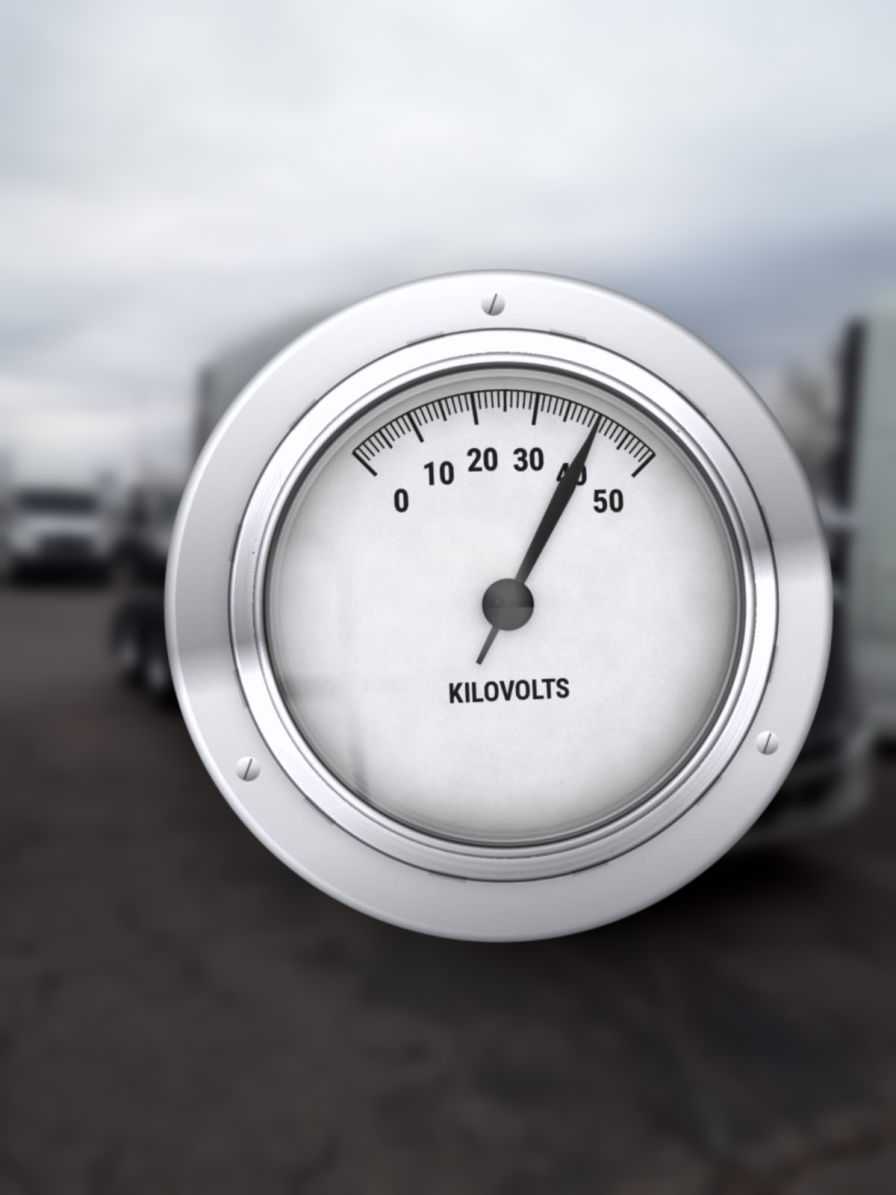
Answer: 40 kV
